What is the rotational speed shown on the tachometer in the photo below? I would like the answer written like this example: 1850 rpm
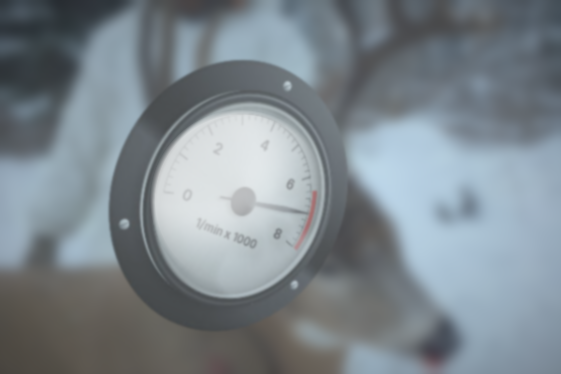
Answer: 7000 rpm
